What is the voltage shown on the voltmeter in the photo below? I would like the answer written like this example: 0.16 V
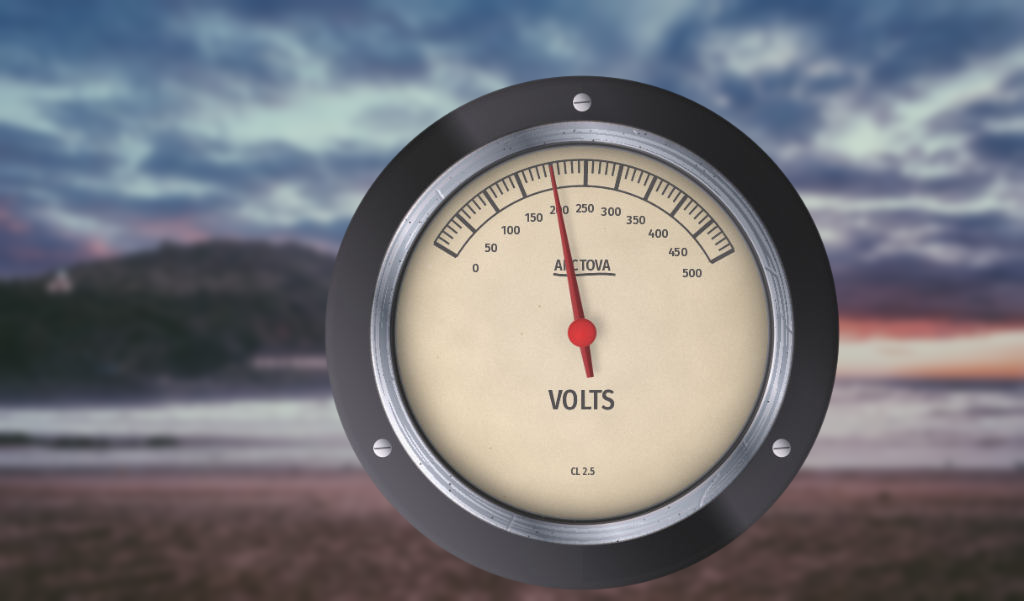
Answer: 200 V
